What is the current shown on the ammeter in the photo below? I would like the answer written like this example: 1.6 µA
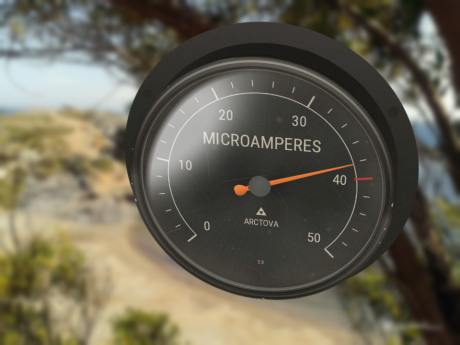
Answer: 38 µA
